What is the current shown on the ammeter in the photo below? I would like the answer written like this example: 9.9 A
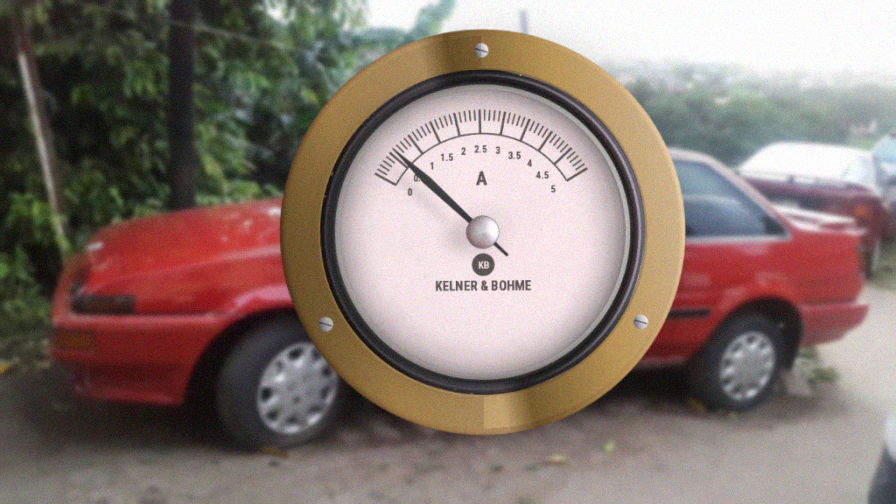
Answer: 0.6 A
